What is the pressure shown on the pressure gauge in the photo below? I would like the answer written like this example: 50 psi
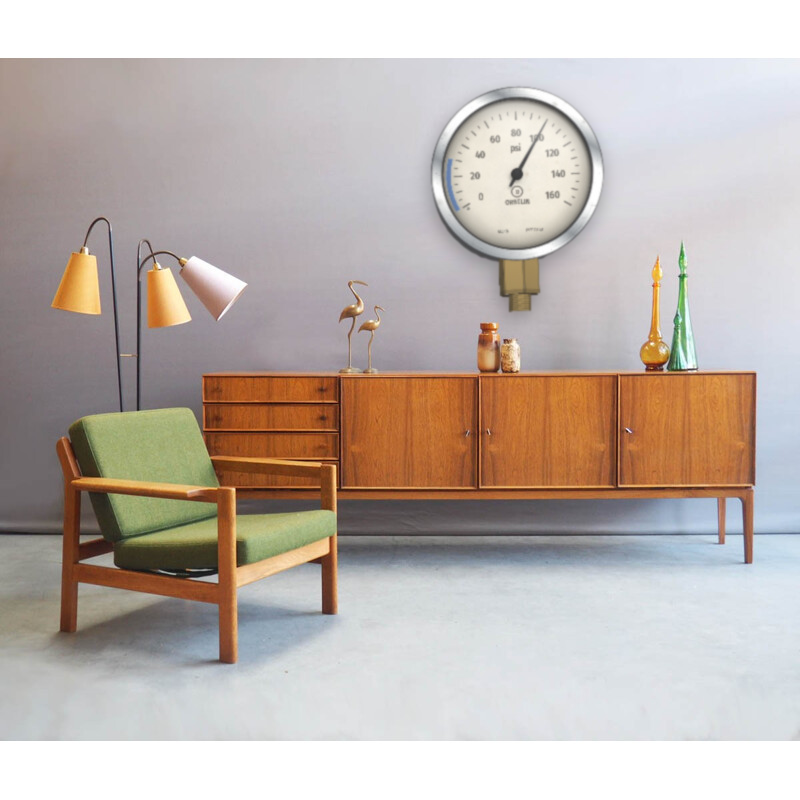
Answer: 100 psi
